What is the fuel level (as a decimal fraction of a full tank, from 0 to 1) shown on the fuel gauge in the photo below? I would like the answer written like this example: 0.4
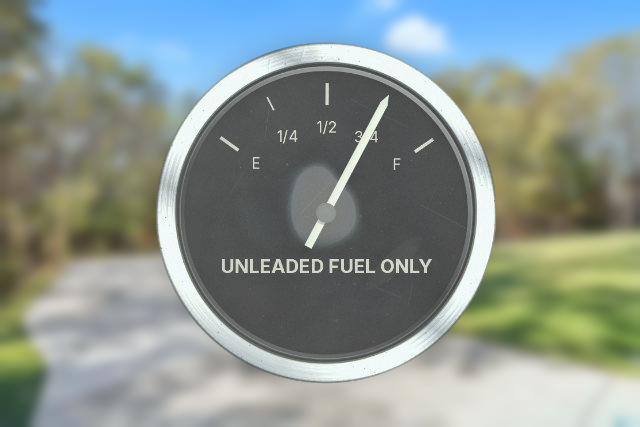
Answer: 0.75
